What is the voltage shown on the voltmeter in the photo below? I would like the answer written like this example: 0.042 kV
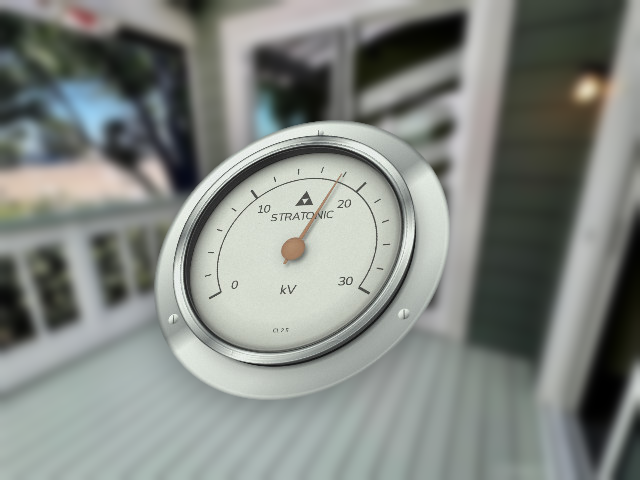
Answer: 18 kV
